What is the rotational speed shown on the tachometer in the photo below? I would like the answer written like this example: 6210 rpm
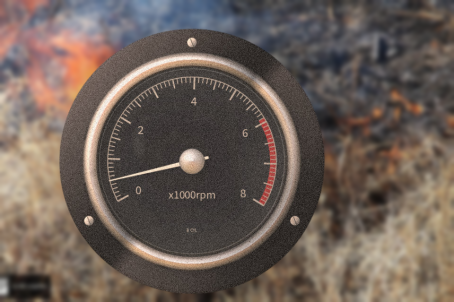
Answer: 500 rpm
